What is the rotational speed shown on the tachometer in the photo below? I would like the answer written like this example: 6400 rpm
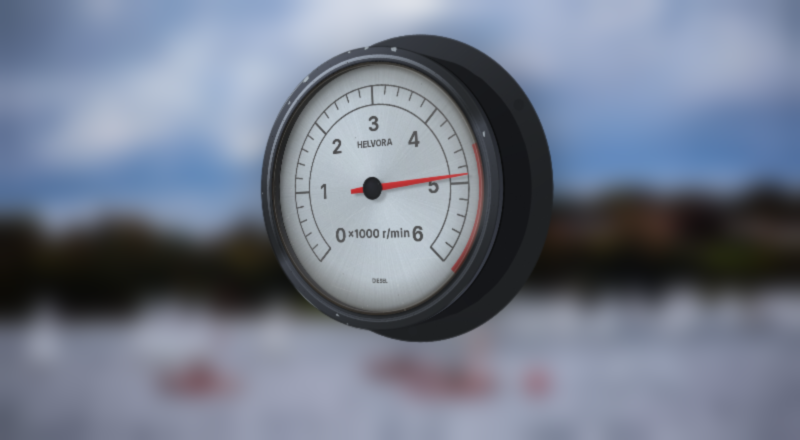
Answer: 4900 rpm
